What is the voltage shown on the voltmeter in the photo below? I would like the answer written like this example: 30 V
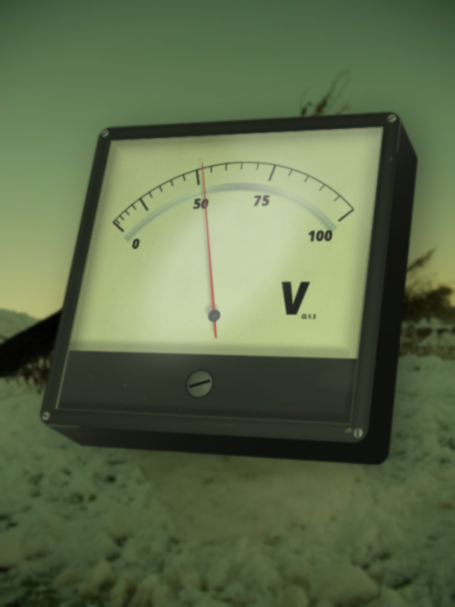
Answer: 52.5 V
